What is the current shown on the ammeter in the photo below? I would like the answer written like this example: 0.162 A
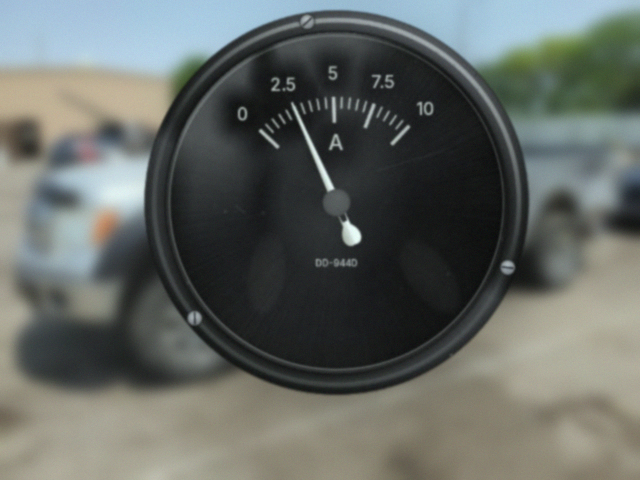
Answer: 2.5 A
